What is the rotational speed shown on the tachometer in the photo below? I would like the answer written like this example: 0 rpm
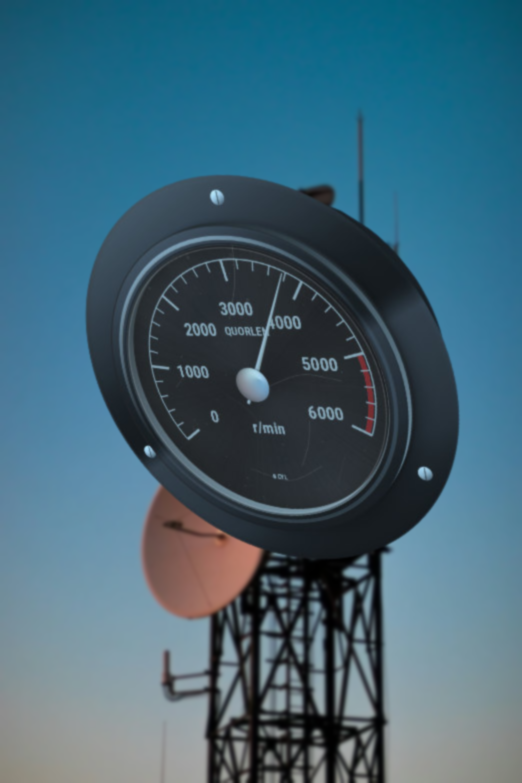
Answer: 3800 rpm
